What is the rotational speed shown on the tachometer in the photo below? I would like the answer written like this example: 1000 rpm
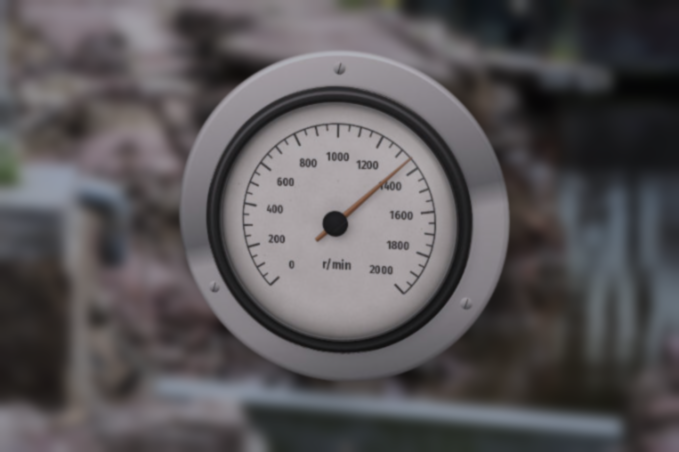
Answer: 1350 rpm
